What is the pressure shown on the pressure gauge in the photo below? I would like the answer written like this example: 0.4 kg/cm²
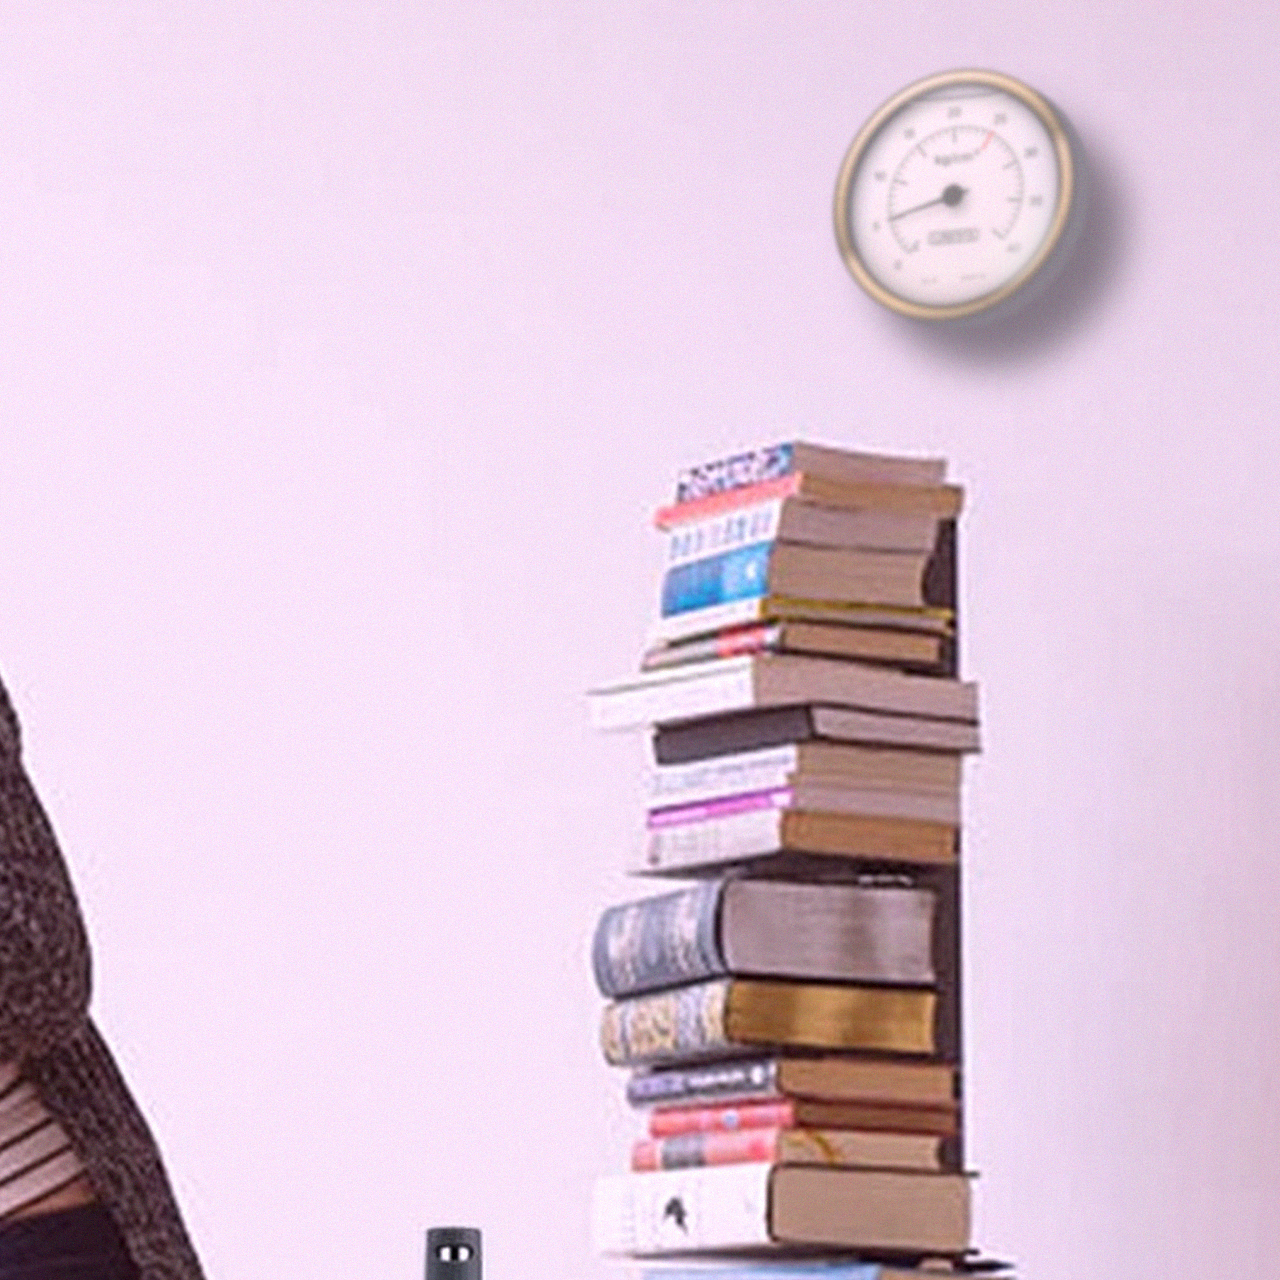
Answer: 5 kg/cm²
